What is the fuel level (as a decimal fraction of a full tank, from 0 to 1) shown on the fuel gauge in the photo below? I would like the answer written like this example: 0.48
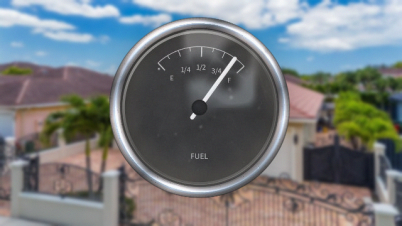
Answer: 0.875
